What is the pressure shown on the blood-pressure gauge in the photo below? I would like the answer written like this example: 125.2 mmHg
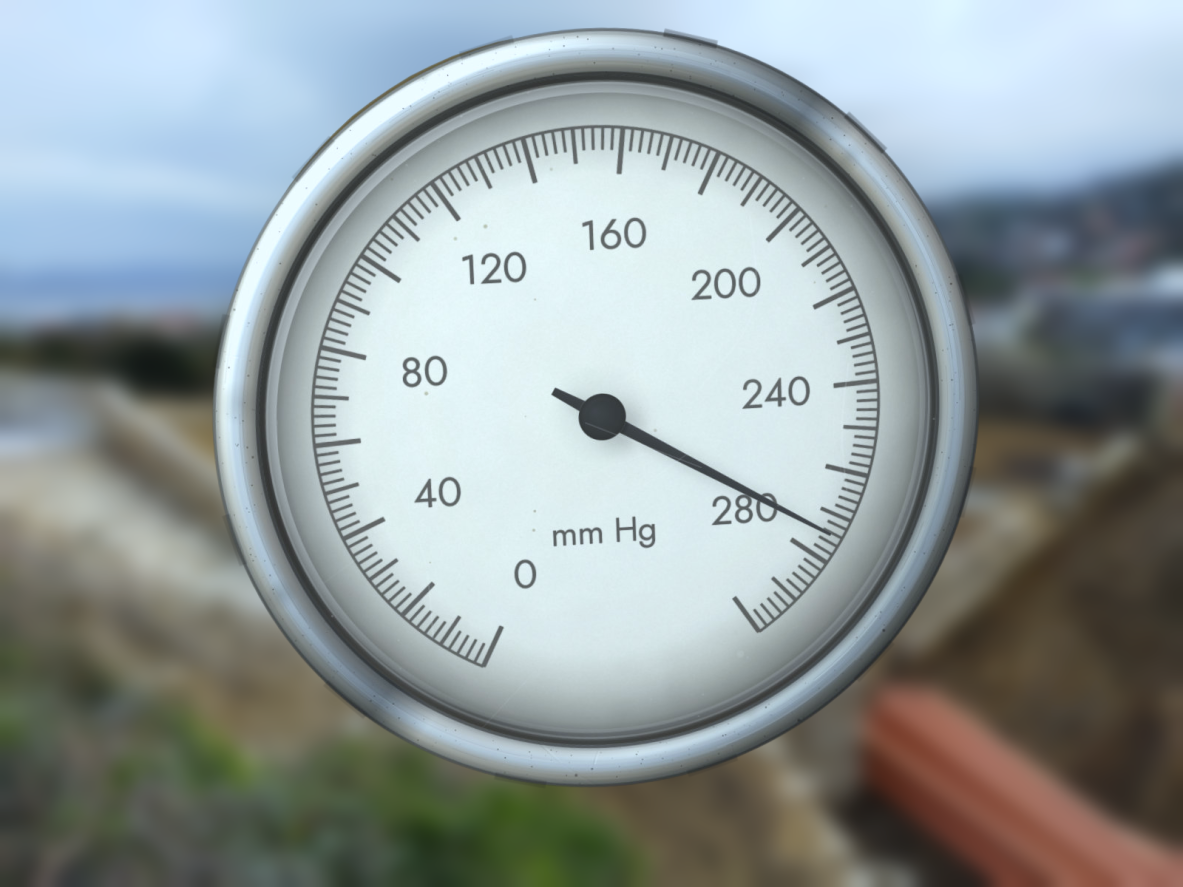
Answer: 274 mmHg
